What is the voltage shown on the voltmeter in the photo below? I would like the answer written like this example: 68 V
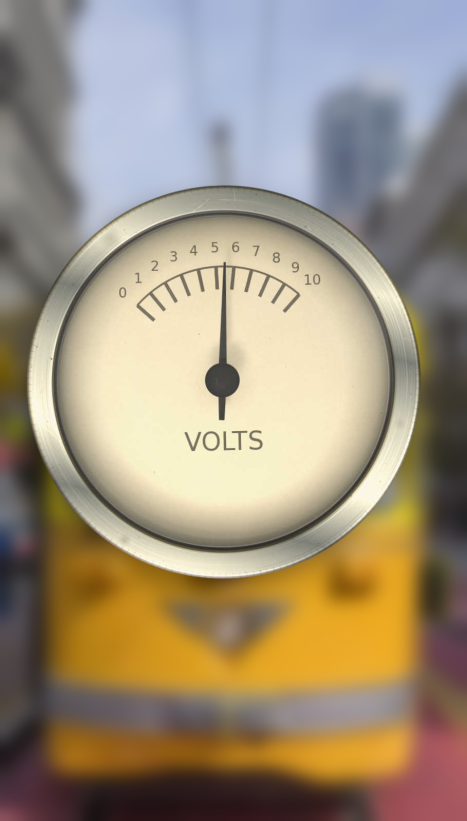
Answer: 5.5 V
